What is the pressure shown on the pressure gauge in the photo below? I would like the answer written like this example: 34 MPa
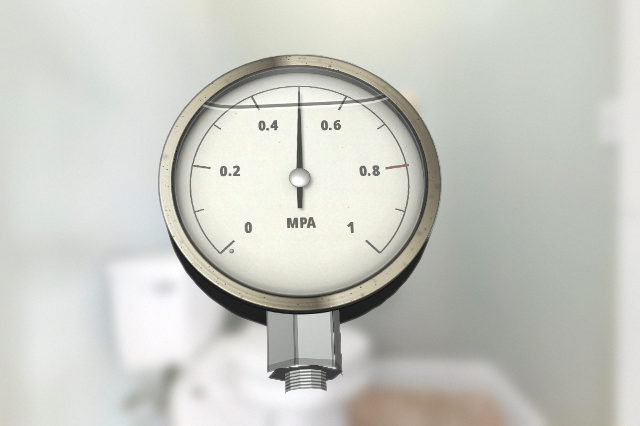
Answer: 0.5 MPa
